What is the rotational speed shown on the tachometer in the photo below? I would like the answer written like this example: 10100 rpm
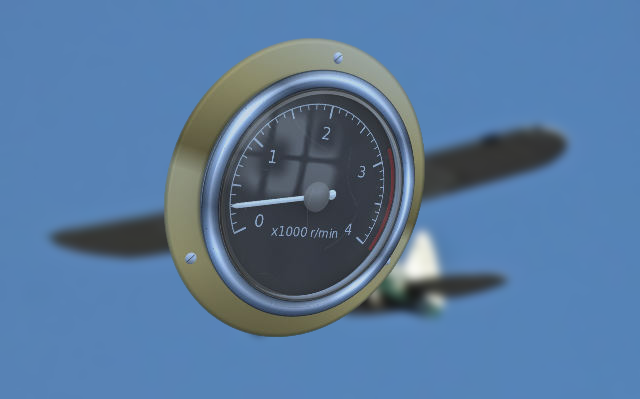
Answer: 300 rpm
